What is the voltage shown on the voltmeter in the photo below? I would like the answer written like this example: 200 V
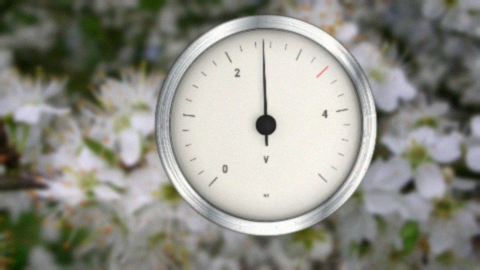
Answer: 2.5 V
